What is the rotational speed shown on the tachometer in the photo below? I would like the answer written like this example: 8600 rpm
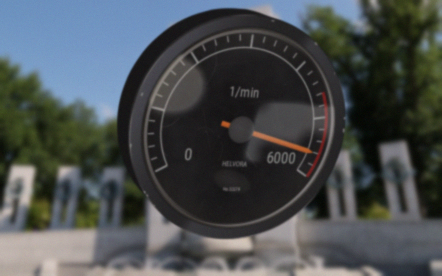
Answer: 5600 rpm
